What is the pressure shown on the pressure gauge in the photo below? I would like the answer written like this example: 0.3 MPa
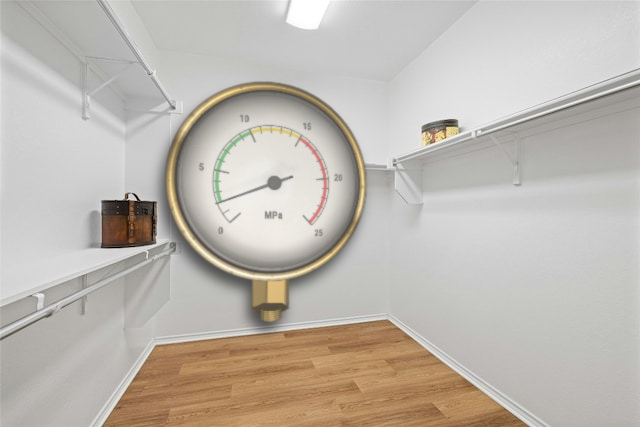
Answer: 2 MPa
